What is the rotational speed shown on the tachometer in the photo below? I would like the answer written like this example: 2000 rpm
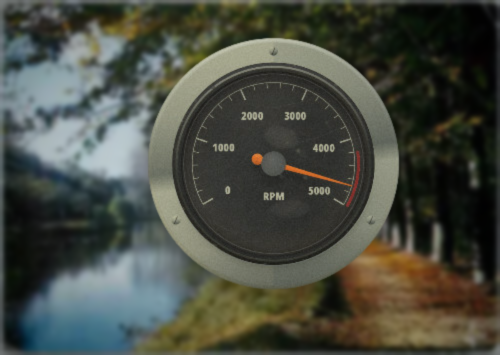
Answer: 4700 rpm
